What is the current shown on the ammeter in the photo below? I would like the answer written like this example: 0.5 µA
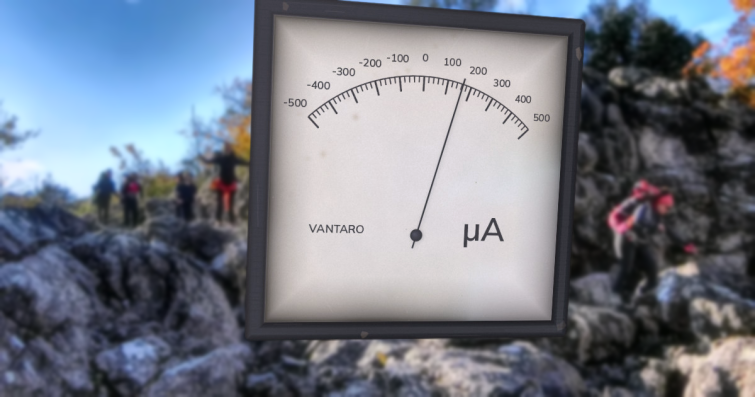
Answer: 160 µA
